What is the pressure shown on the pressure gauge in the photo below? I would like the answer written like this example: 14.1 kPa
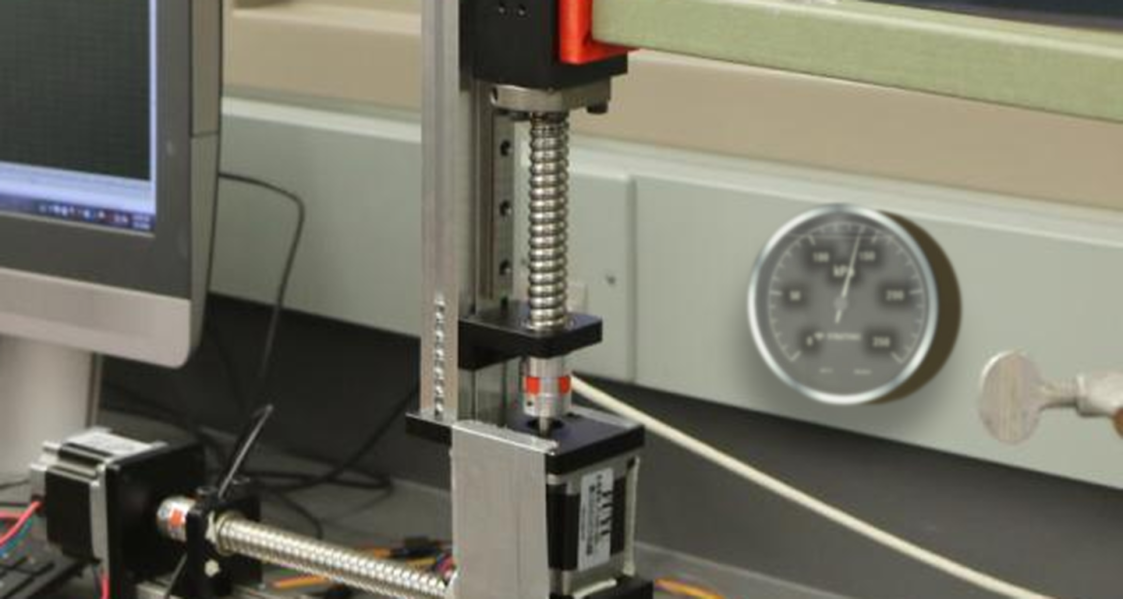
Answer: 140 kPa
